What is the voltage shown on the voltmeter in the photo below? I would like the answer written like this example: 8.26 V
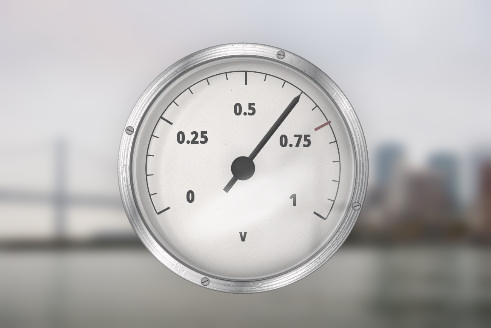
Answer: 0.65 V
